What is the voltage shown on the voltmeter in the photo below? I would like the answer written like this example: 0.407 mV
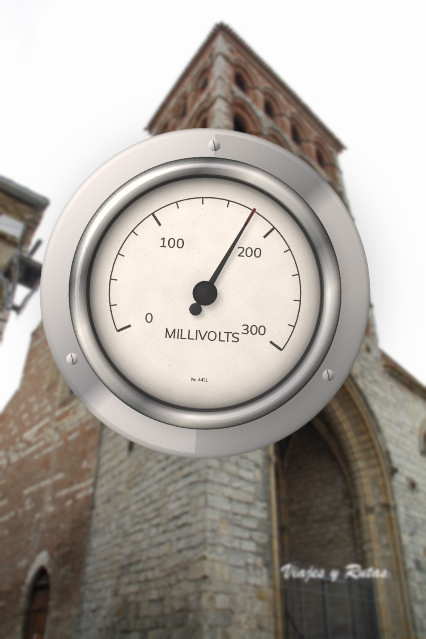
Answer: 180 mV
